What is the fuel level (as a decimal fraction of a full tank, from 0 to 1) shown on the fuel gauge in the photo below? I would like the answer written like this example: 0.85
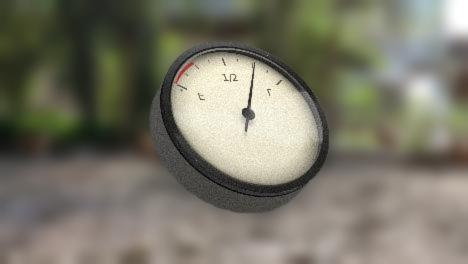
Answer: 0.75
